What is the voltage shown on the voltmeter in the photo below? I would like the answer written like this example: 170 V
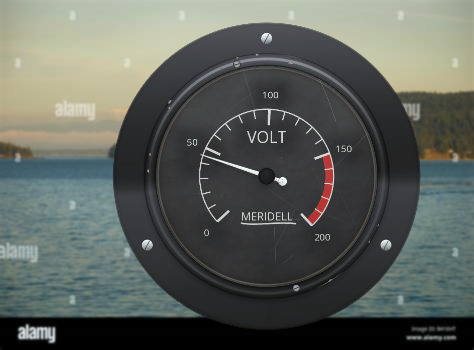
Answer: 45 V
